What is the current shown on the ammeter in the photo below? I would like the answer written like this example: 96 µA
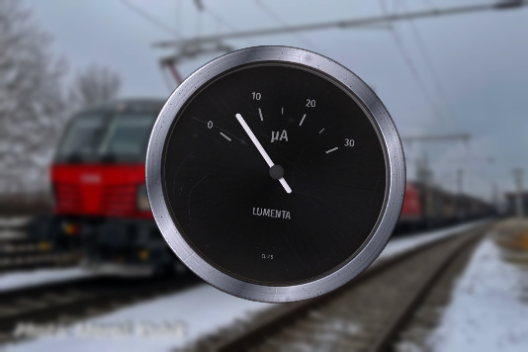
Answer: 5 µA
